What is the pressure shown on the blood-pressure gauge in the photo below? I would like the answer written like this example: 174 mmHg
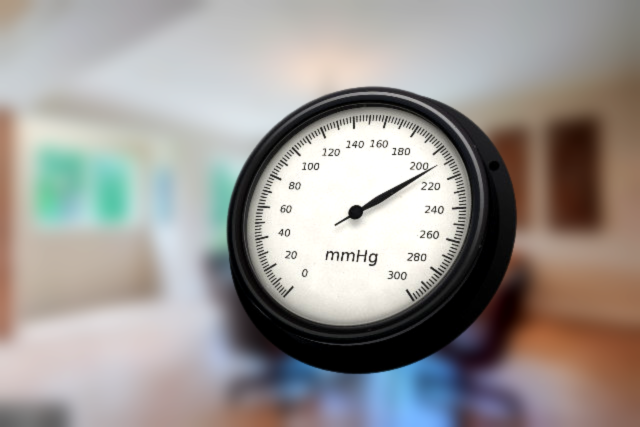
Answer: 210 mmHg
